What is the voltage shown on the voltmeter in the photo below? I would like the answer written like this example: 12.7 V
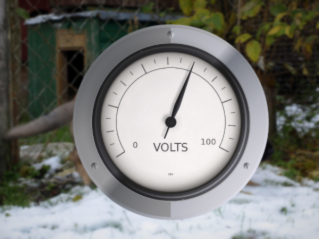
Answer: 60 V
